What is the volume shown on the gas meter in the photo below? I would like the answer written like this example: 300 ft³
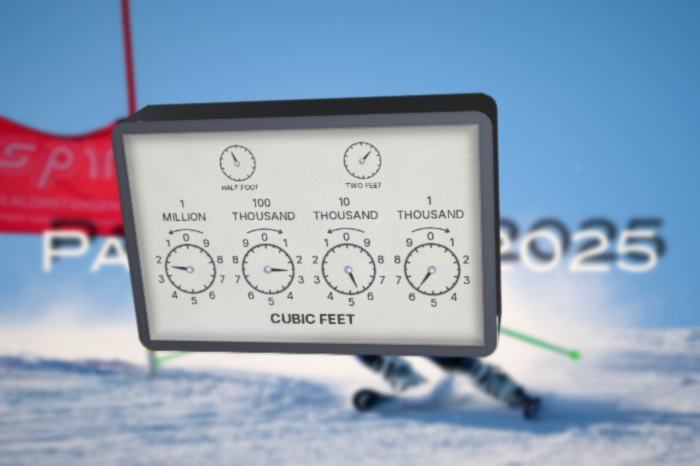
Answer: 225600 ft³
